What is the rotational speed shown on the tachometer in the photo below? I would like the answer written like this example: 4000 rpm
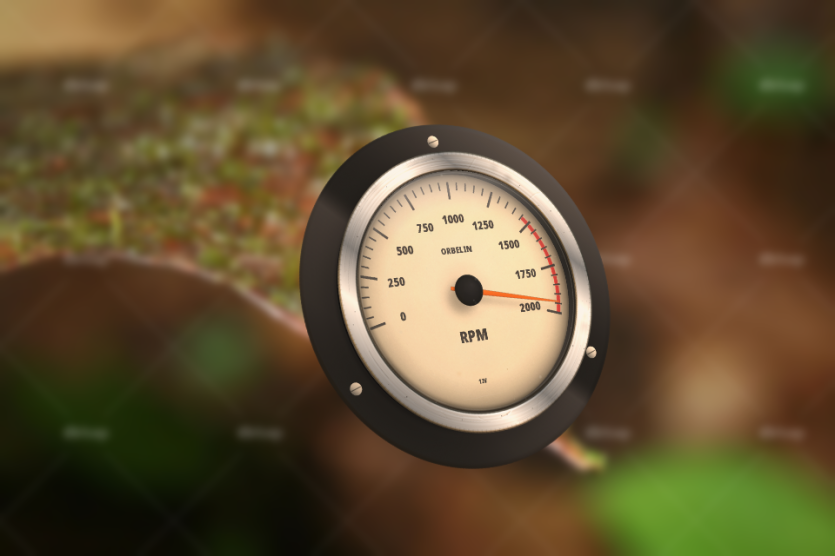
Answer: 1950 rpm
